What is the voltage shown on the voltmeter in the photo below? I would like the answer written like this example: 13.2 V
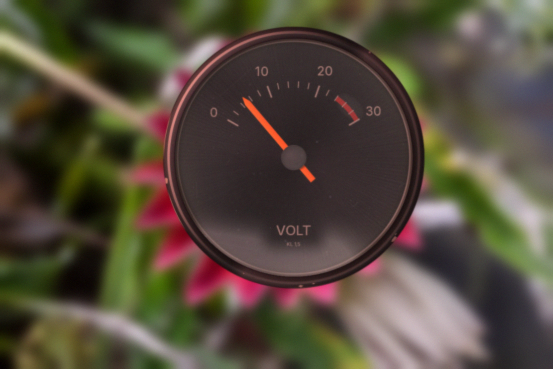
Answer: 5 V
